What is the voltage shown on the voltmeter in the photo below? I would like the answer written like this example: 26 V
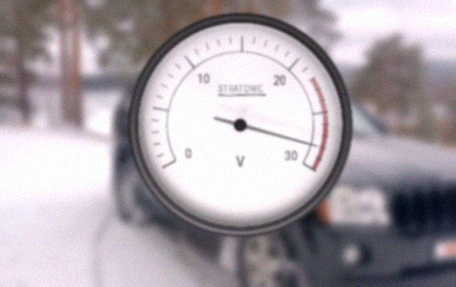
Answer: 28 V
